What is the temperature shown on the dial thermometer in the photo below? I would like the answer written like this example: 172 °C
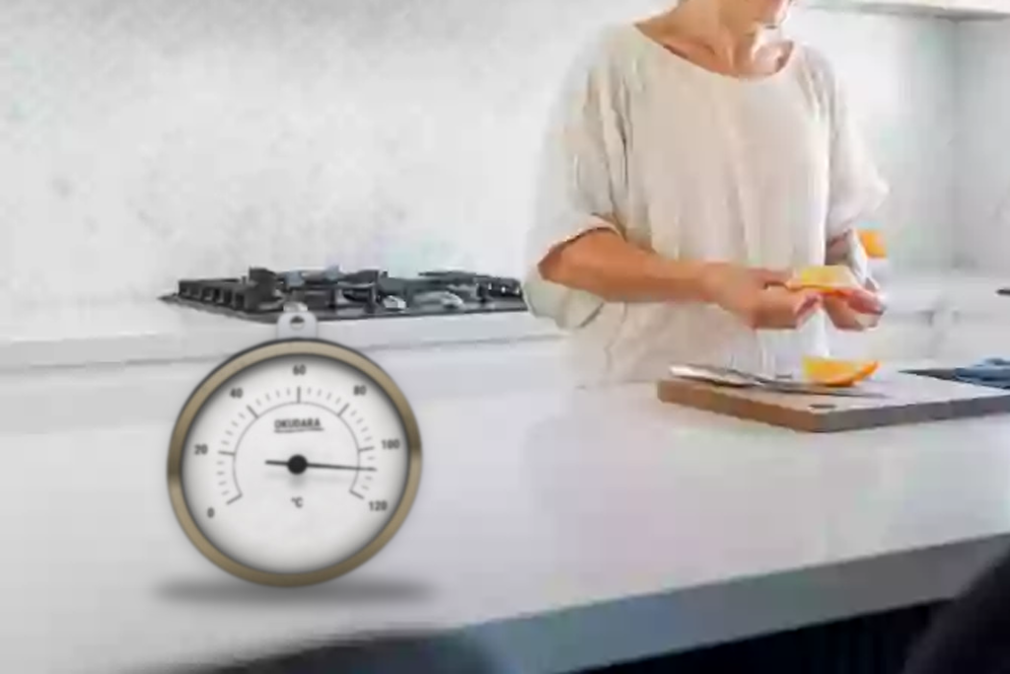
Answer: 108 °C
